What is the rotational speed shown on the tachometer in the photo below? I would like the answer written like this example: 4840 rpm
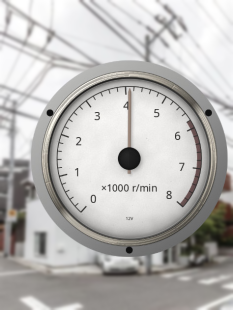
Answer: 4100 rpm
